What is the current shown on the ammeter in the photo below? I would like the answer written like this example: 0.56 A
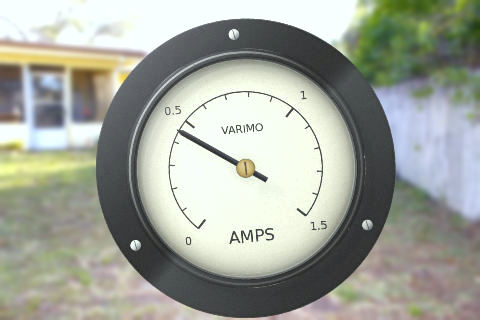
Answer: 0.45 A
